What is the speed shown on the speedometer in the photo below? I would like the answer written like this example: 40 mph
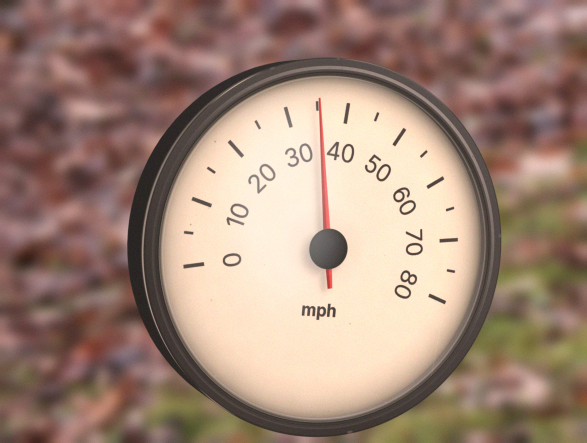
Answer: 35 mph
